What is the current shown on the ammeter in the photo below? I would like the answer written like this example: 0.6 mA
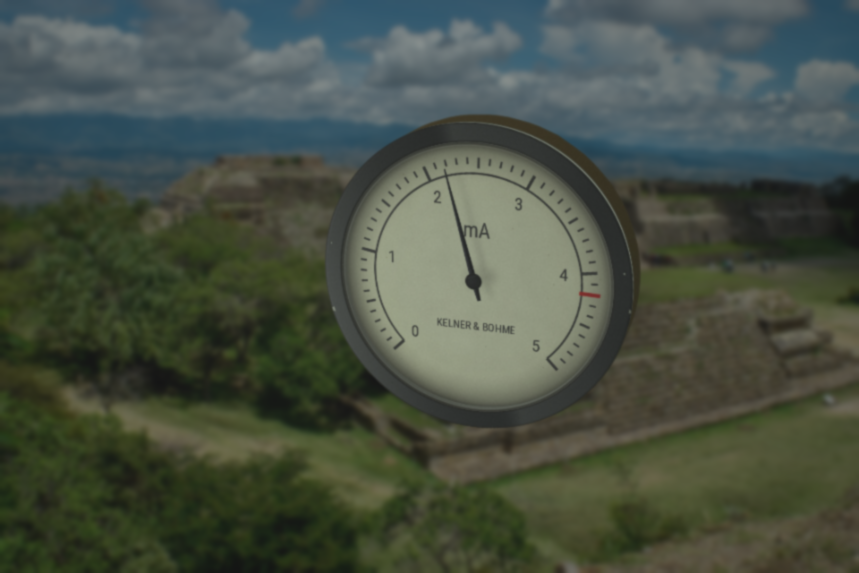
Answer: 2.2 mA
